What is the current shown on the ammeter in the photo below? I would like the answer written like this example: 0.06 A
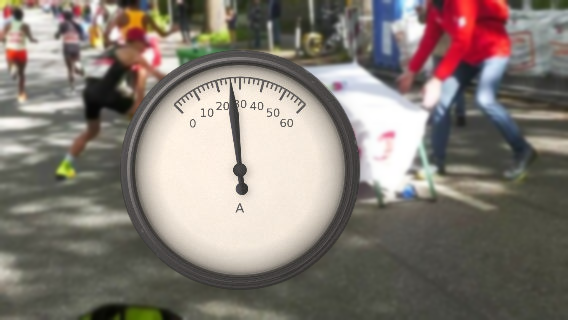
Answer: 26 A
